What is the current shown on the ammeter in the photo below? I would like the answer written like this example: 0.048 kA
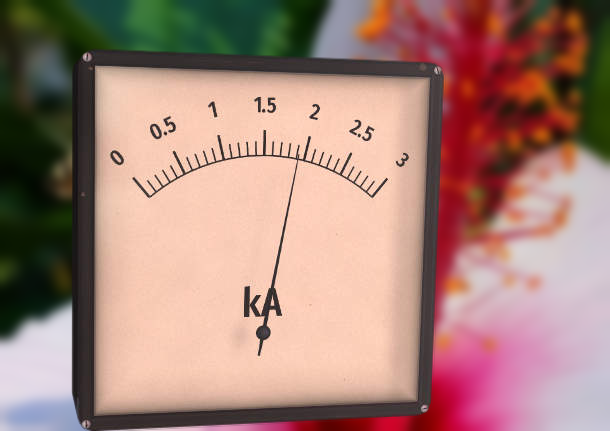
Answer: 1.9 kA
